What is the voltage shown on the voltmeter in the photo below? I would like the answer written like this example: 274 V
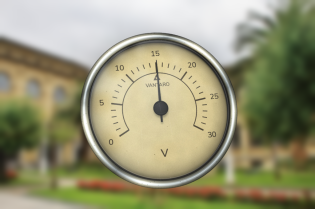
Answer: 15 V
